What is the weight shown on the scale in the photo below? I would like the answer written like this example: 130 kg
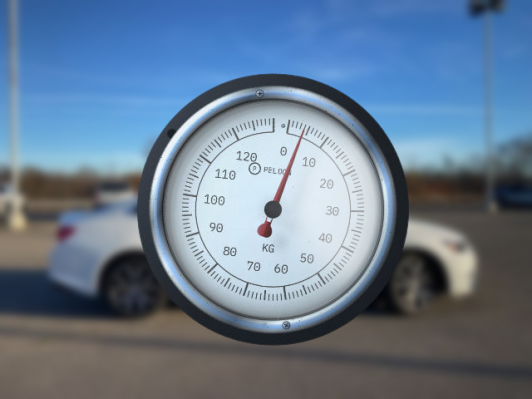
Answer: 4 kg
